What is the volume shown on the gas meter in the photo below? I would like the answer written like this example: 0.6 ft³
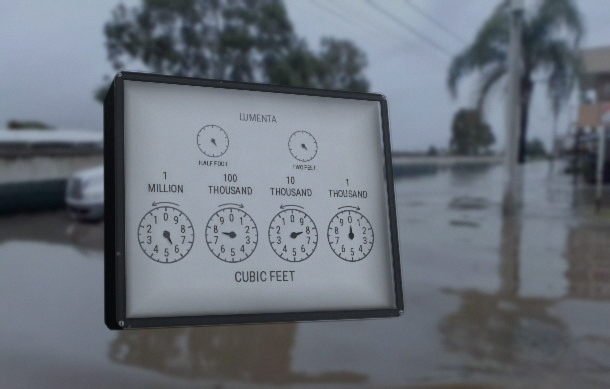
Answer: 578000 ft³
